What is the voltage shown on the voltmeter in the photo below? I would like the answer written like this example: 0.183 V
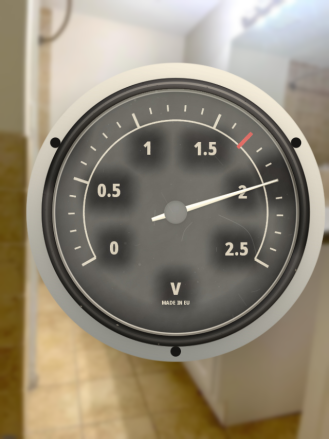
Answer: 2 V
